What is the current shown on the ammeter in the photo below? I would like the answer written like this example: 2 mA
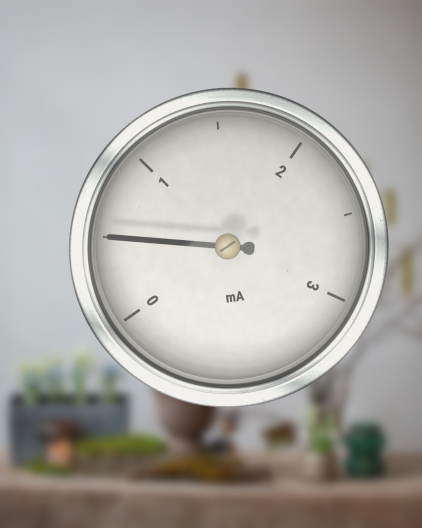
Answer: 0.5 mA
